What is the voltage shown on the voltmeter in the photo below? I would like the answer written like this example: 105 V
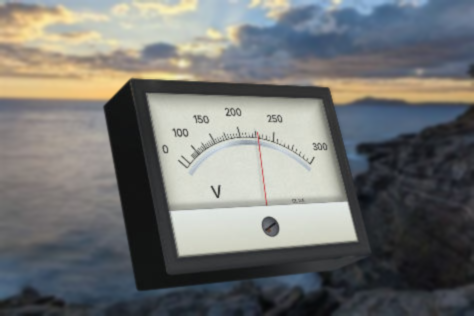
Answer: 225 V
